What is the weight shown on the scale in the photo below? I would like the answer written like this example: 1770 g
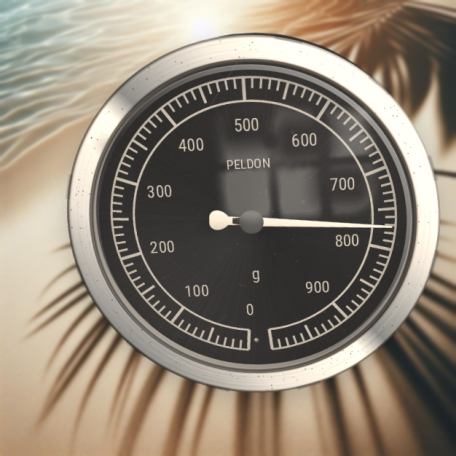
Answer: 770 g
